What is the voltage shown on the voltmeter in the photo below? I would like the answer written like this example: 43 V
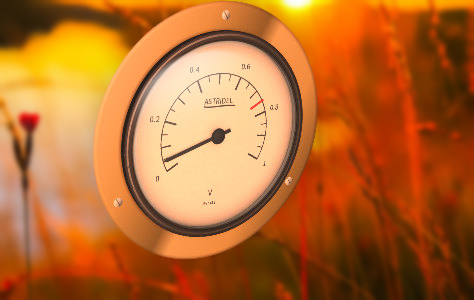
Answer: 0.05 V
